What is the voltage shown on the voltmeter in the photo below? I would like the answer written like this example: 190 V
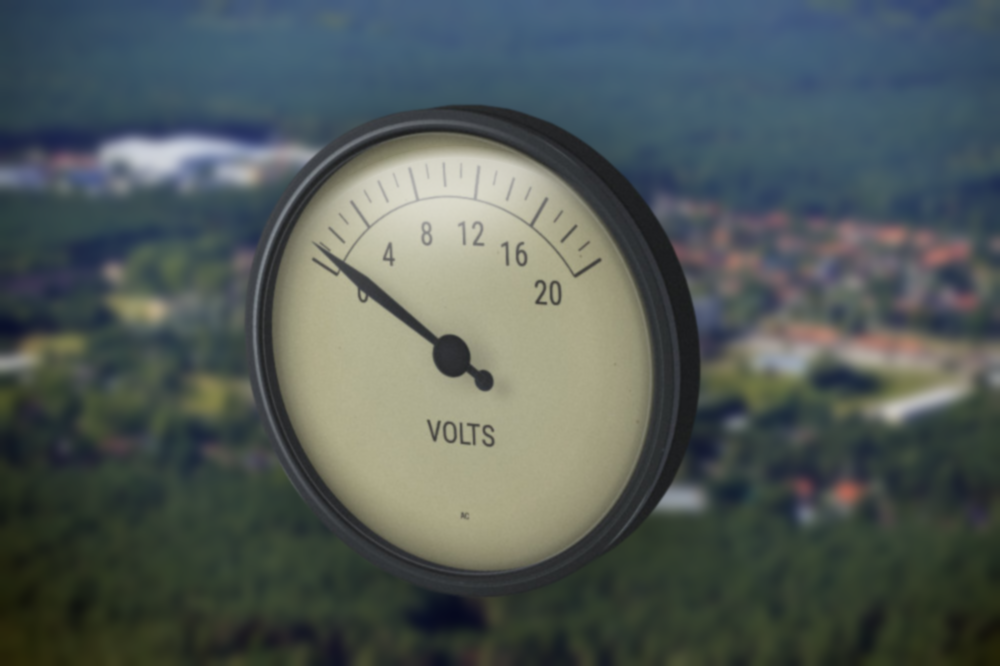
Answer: 1 V
